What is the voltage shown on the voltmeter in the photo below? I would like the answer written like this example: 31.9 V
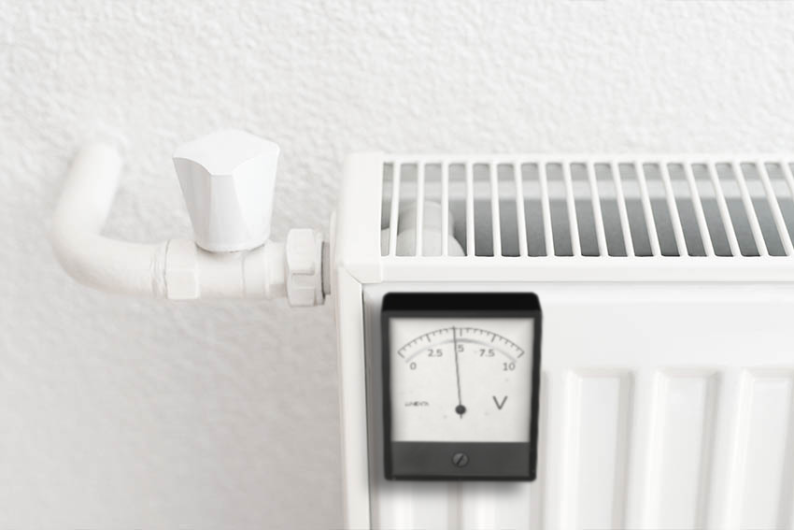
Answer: 4.5 V
